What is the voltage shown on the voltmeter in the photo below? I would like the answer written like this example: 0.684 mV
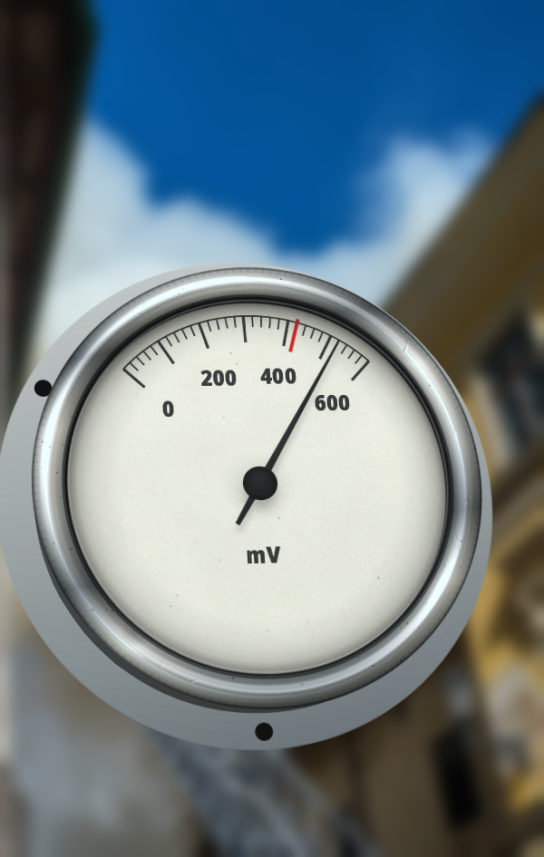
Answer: 520 mV
